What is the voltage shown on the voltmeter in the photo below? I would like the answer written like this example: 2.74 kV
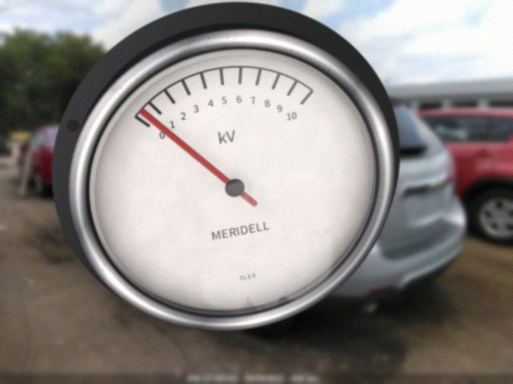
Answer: 0.5 kV
